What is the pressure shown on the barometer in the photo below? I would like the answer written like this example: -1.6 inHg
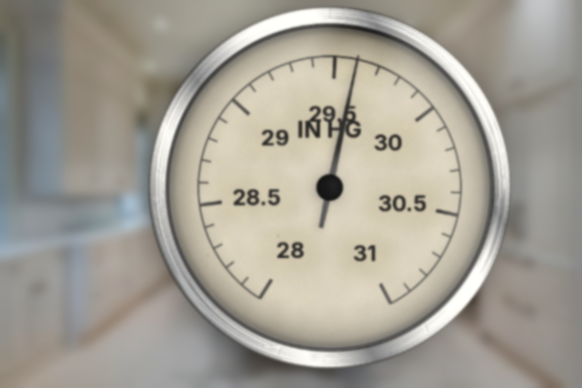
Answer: 29.6 inHg
